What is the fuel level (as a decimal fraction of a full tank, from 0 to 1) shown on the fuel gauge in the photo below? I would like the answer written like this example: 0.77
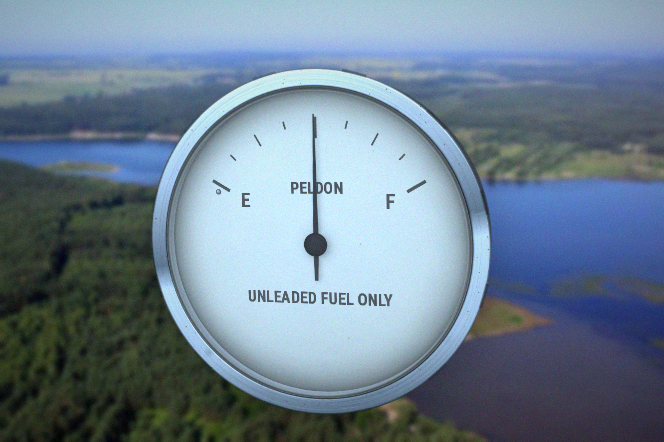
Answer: 0.5
